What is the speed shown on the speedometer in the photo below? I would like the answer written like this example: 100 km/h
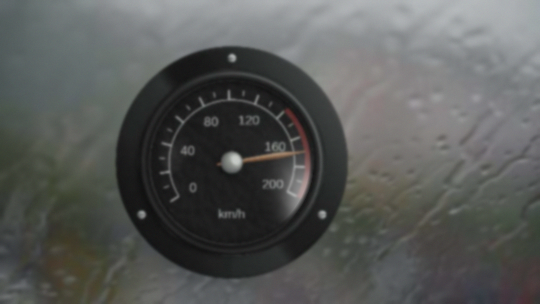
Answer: 170 km/h
